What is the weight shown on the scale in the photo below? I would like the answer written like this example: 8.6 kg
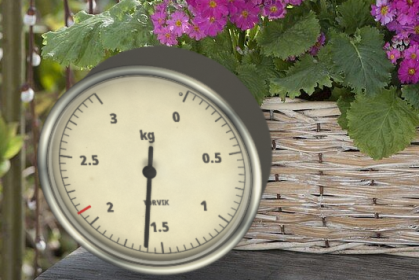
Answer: 1.6 kg
